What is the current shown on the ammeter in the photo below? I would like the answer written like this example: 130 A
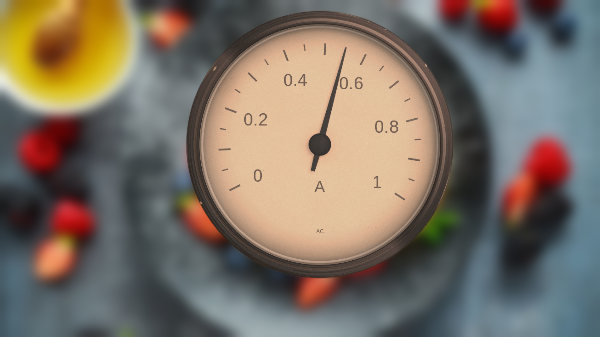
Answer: 0.55 A
